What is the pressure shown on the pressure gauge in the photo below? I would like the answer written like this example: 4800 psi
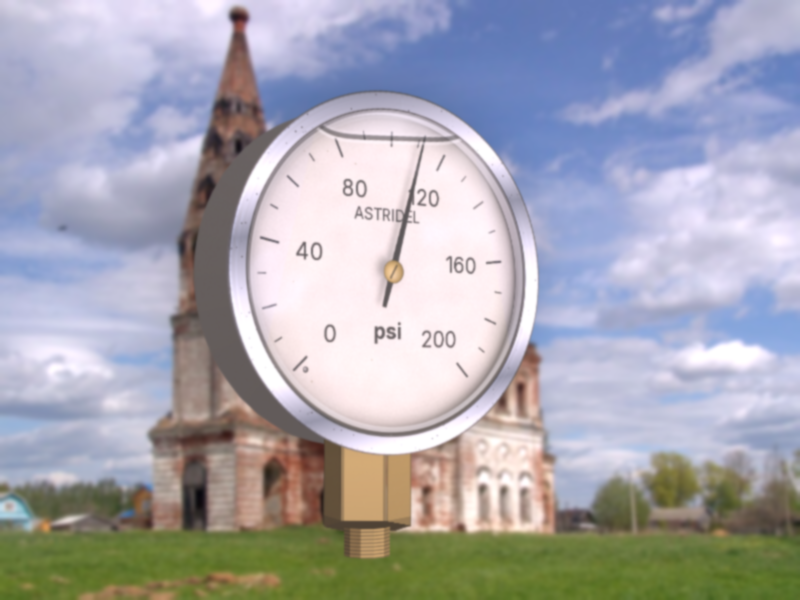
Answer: 110 psi
